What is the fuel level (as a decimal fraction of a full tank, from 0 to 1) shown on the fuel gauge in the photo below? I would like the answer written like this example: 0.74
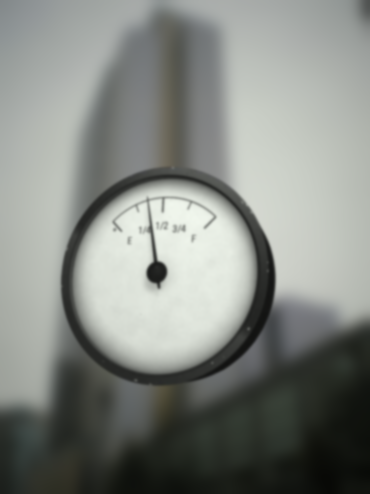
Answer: 0.375
